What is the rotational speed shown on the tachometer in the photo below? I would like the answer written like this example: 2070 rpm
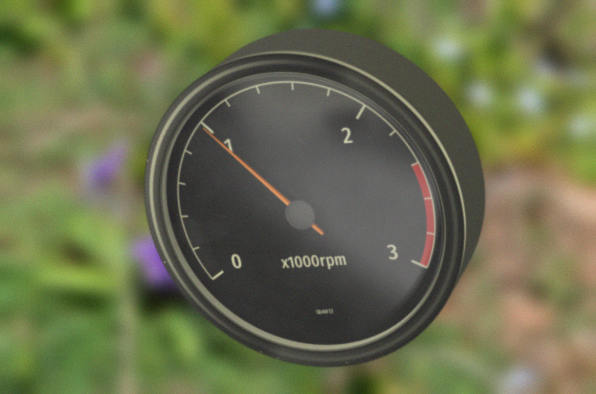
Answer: 1000 rpm
